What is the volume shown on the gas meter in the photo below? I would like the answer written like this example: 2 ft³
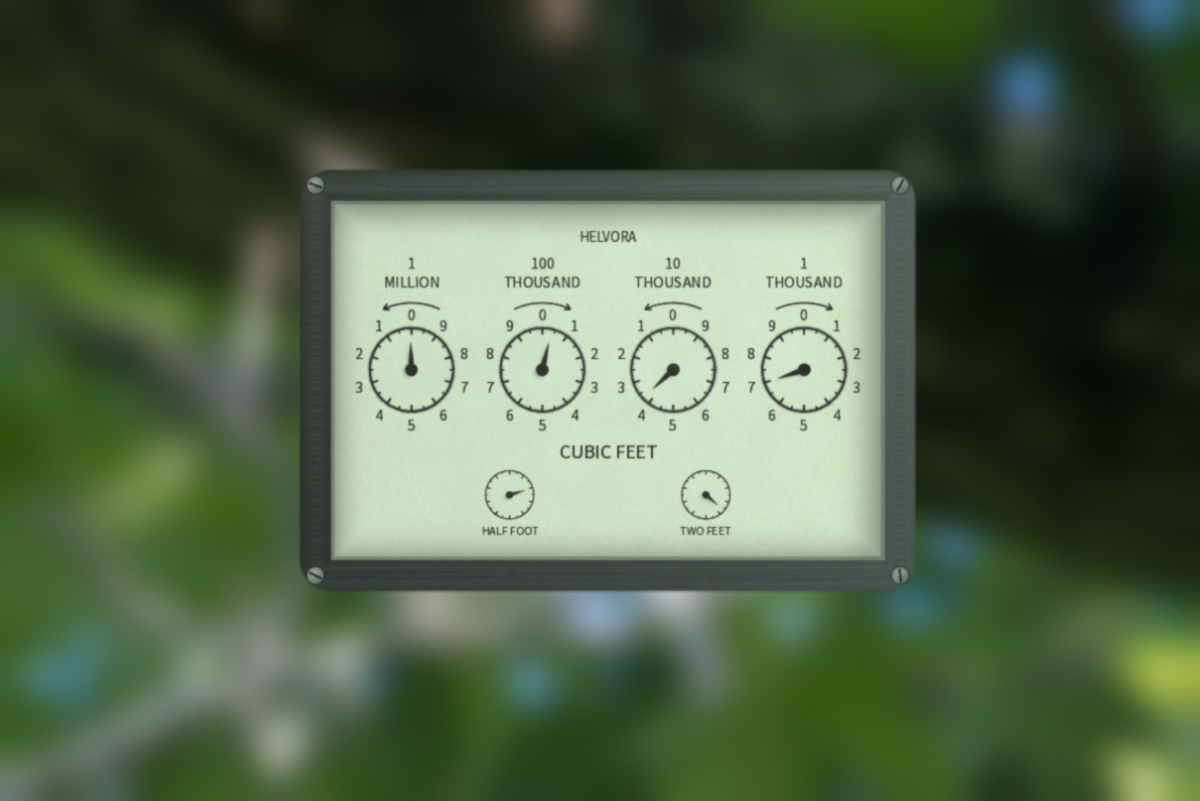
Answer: 3700 ft³
